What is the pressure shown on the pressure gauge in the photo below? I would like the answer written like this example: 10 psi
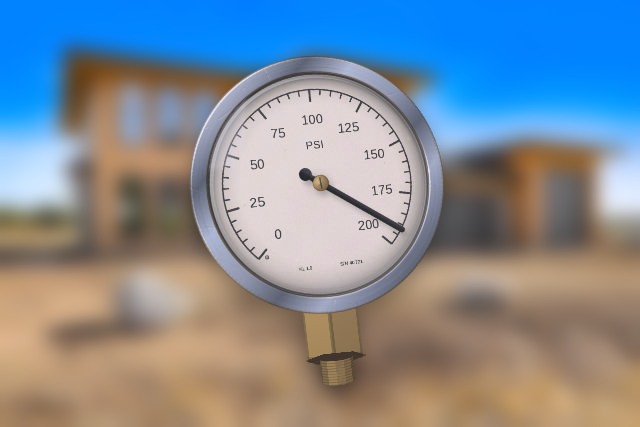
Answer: 192.5 psi
